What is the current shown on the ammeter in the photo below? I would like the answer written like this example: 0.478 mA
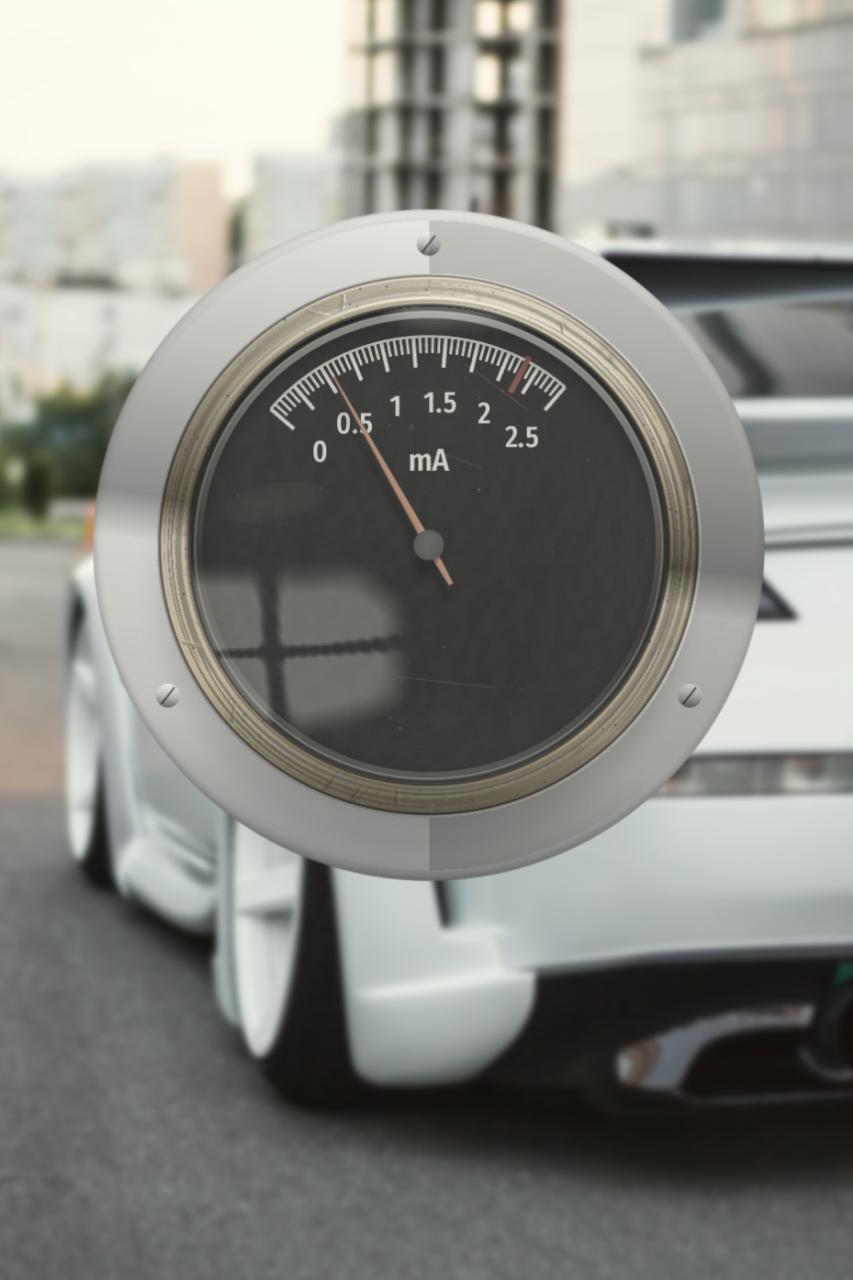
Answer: 0.55 mA
